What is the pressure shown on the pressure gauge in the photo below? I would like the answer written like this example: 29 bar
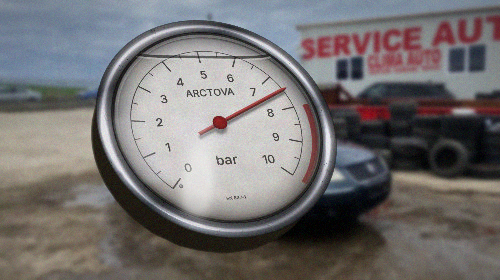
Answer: 7.5 bar
